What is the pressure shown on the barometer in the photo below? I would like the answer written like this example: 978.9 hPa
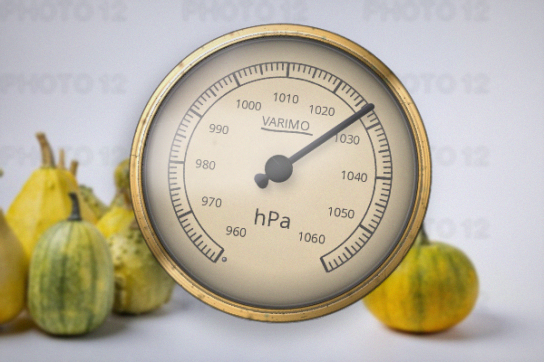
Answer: 1027 hPa
